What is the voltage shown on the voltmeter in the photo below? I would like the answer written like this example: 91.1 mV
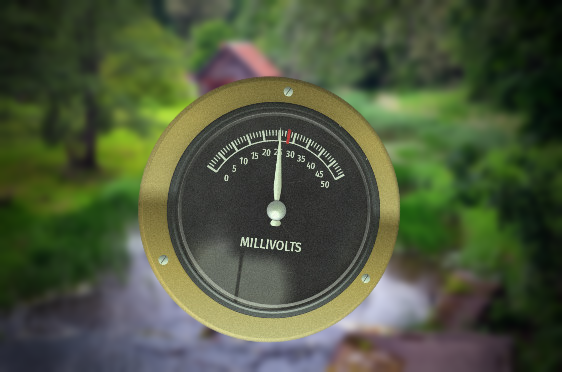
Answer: 25 mV
